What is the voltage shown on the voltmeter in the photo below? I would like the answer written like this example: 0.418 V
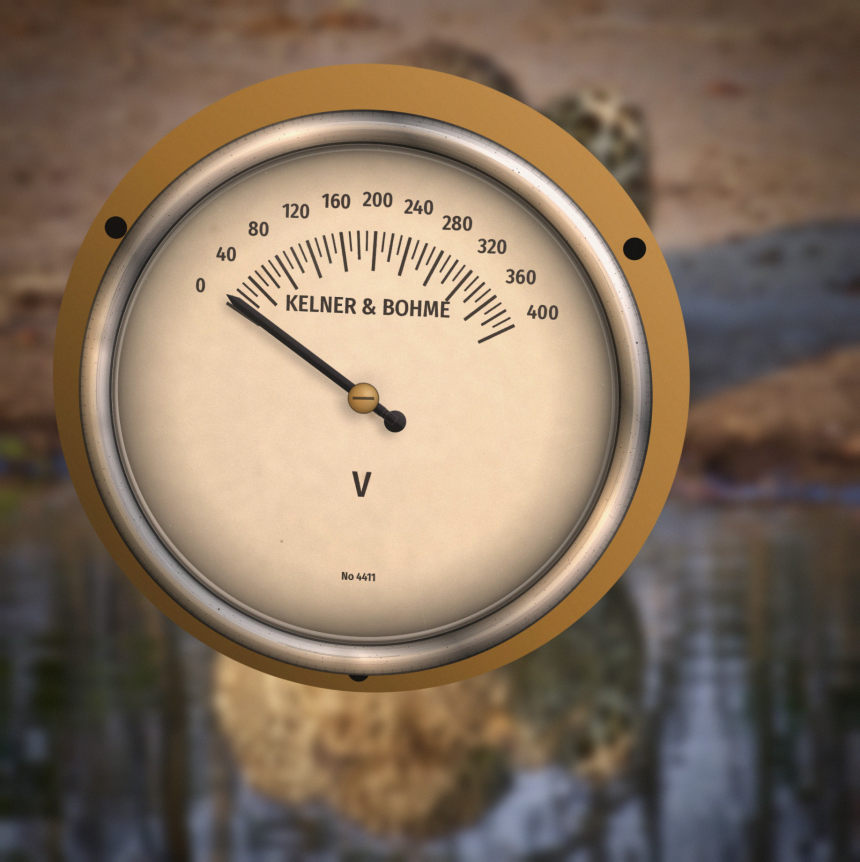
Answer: 10 V
